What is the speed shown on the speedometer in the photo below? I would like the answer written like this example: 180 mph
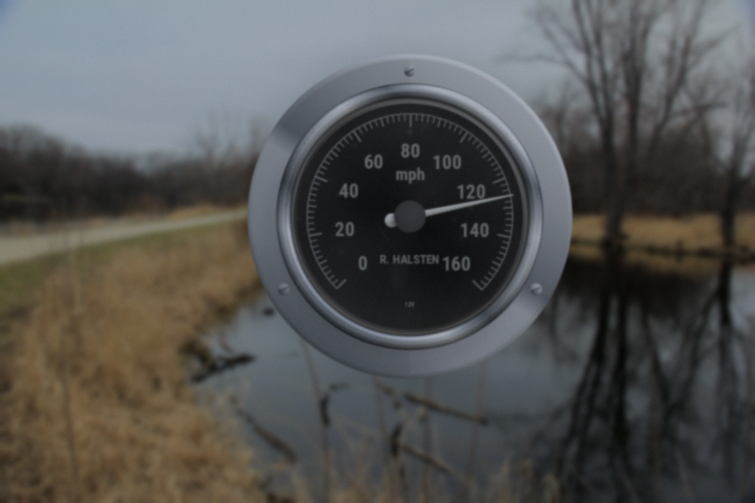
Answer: 126 mph
